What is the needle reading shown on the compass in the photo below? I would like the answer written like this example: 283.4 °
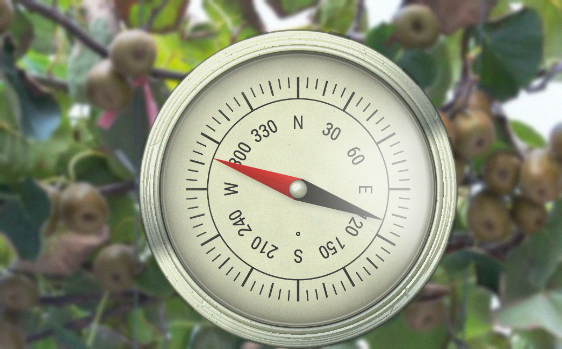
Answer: 290 °
